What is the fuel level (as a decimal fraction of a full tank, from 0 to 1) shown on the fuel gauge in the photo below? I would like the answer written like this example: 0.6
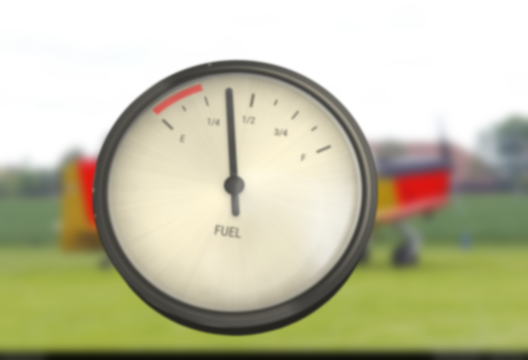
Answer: 0.375
